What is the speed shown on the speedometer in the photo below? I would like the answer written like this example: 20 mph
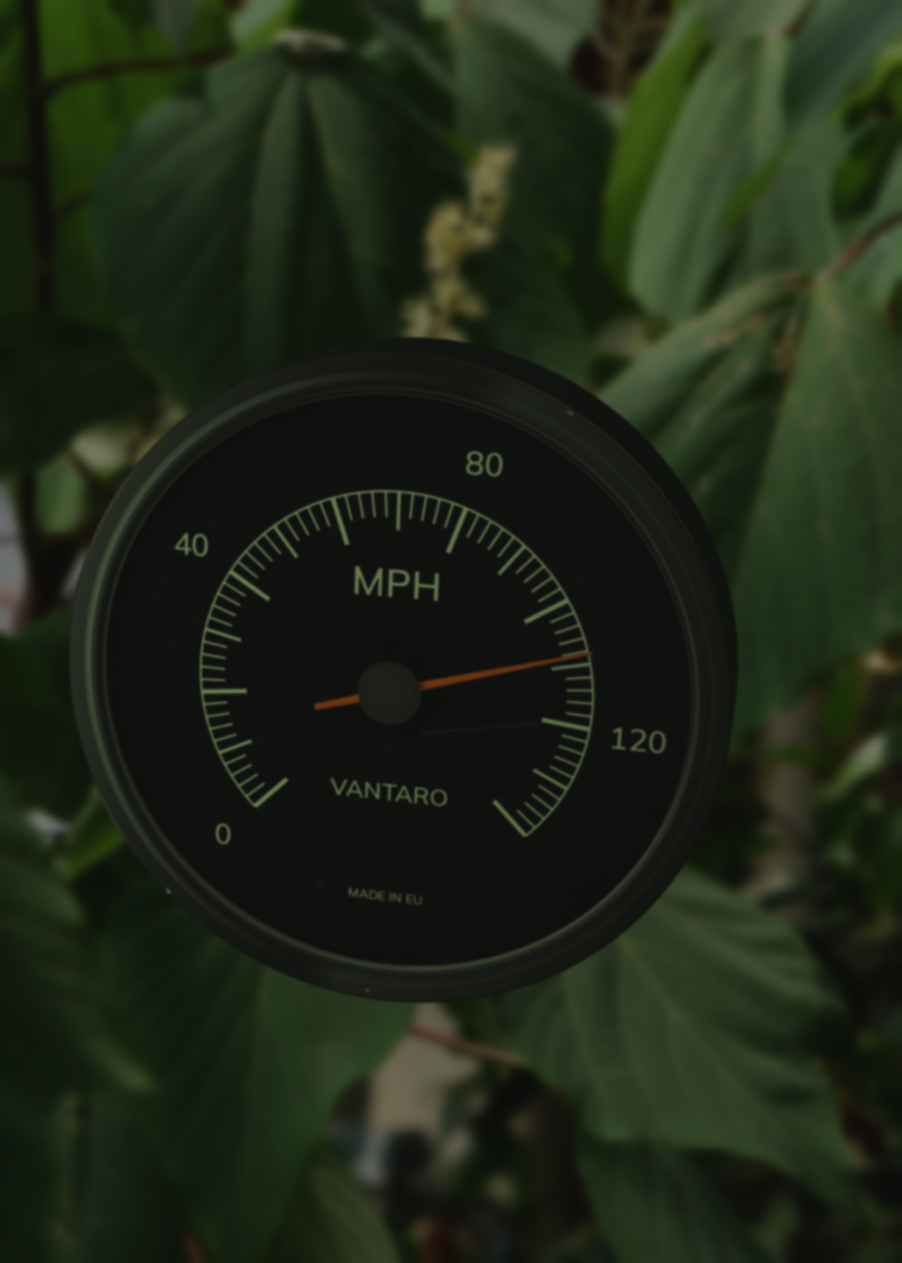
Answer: 108 mph
